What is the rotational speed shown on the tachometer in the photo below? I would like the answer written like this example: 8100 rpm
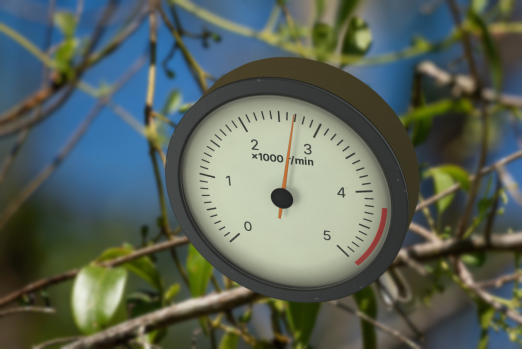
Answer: 2700 rpm
